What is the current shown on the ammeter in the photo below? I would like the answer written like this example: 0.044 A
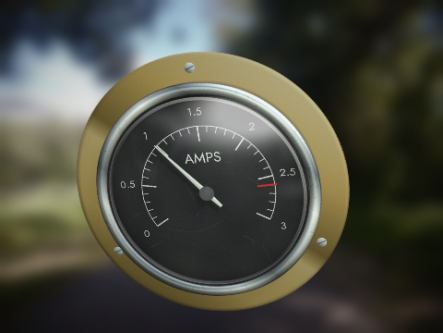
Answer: 1 A
